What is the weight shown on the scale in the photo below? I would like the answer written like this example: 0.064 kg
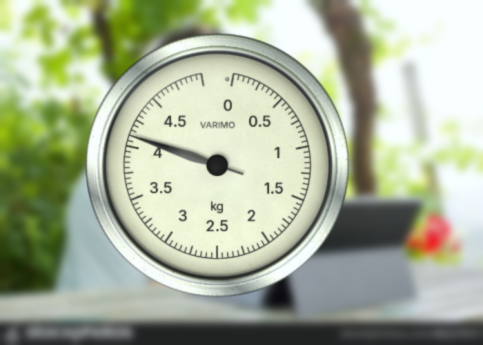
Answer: 4.1 kg
